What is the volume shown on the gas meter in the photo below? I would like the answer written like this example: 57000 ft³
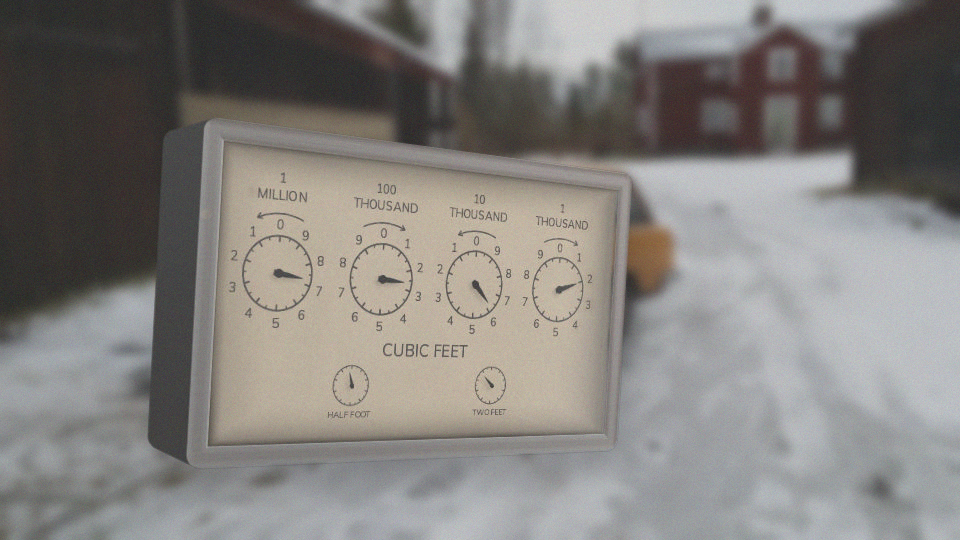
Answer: 726200 ft³
